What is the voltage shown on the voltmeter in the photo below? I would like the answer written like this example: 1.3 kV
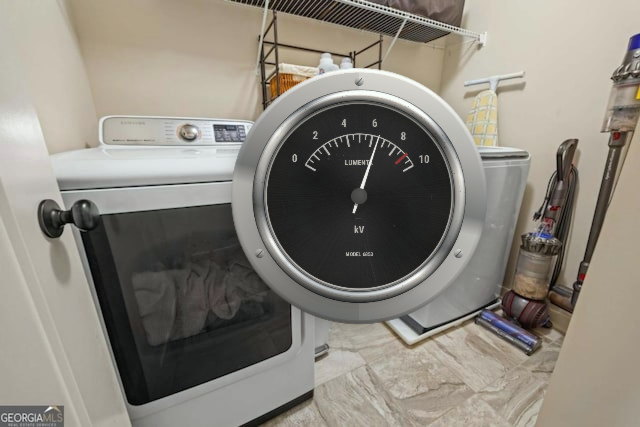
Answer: 6.5 kV
